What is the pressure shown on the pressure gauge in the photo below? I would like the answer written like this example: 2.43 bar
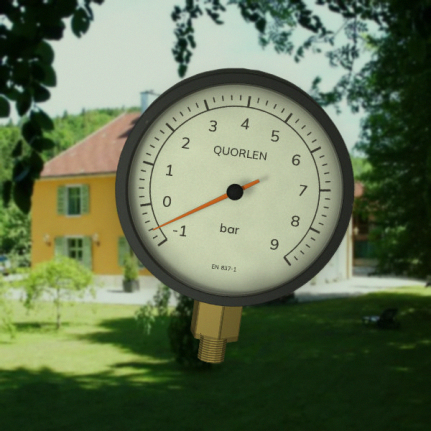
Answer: -0.6 bar
